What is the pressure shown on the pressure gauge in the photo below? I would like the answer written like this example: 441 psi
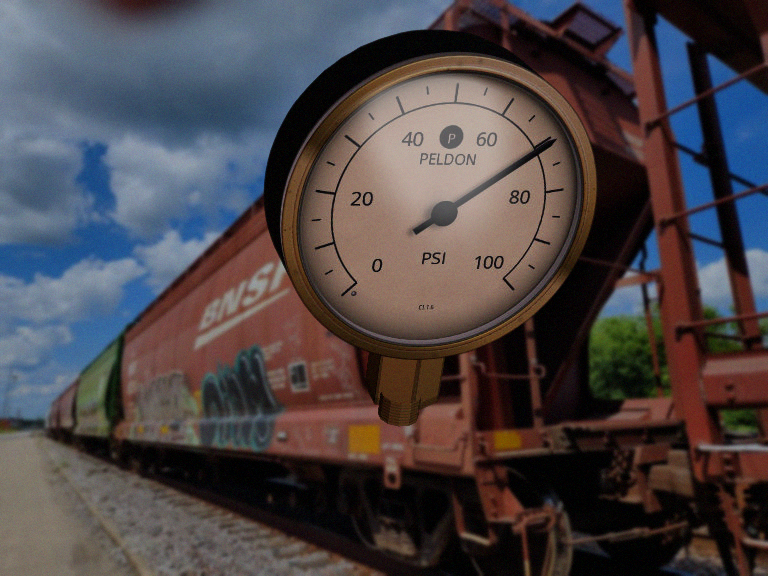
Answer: 70 psi
